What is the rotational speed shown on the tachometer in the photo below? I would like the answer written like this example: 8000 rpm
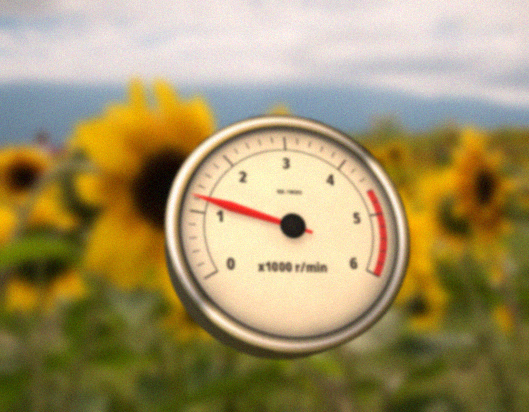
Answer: 1200 rpm
